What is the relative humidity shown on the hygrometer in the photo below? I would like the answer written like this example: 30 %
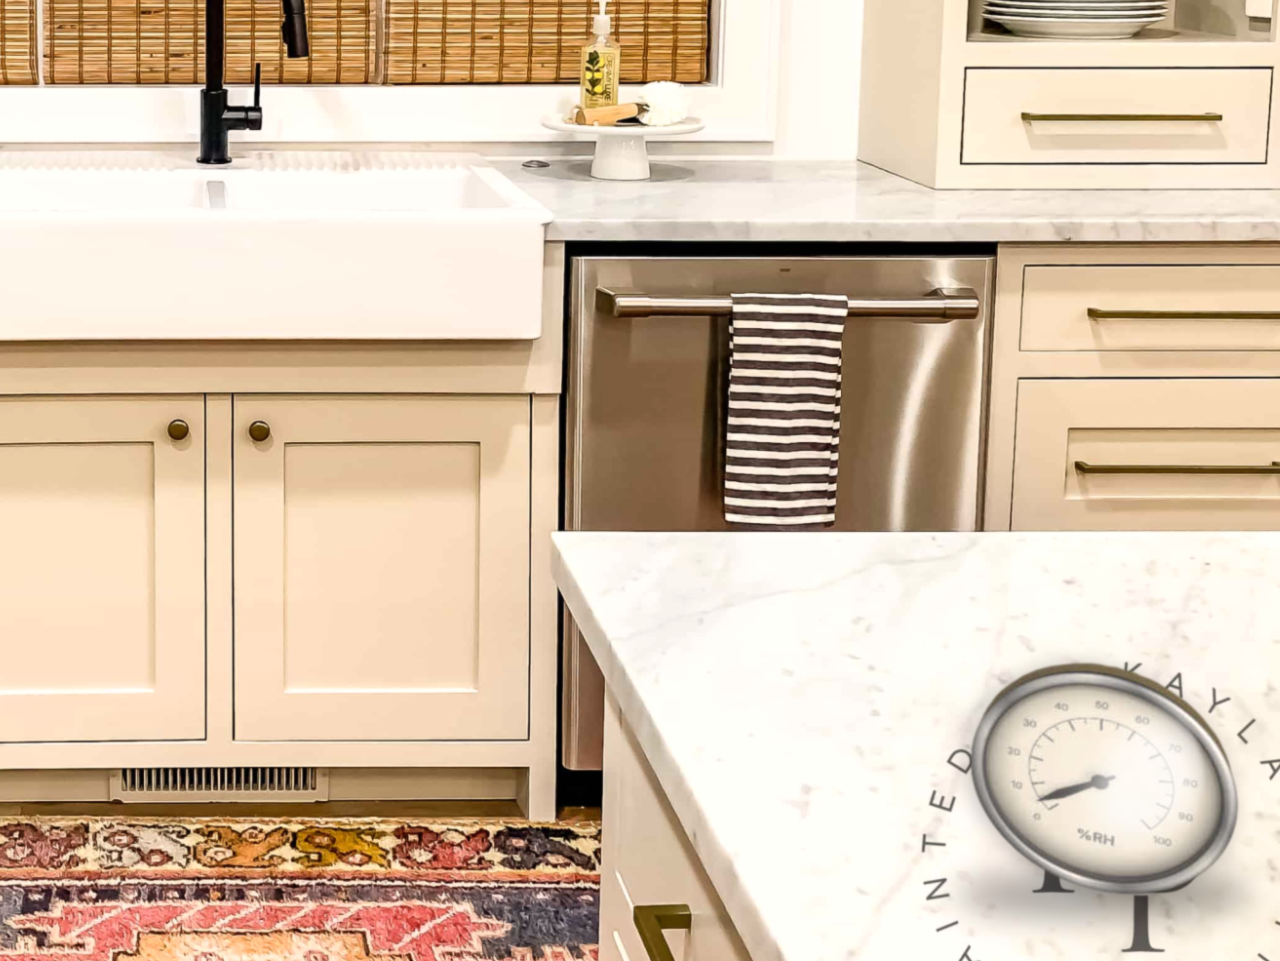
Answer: 5 %
